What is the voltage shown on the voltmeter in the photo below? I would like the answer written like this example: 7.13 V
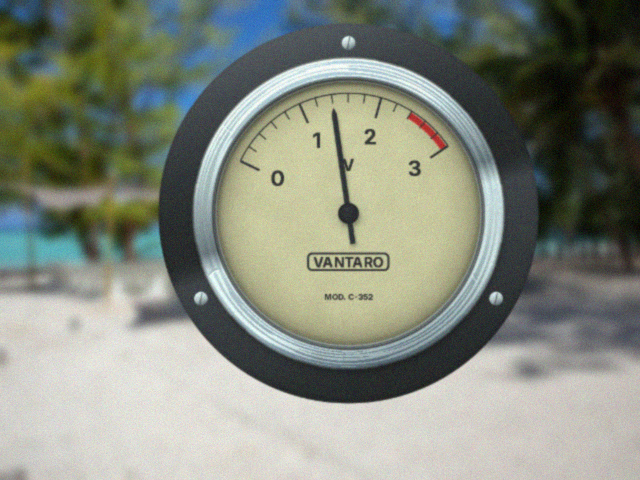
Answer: 1.4 V
